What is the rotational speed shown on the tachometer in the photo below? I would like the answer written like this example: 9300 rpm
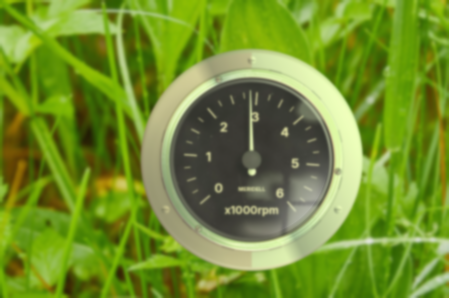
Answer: 2875 rpm
